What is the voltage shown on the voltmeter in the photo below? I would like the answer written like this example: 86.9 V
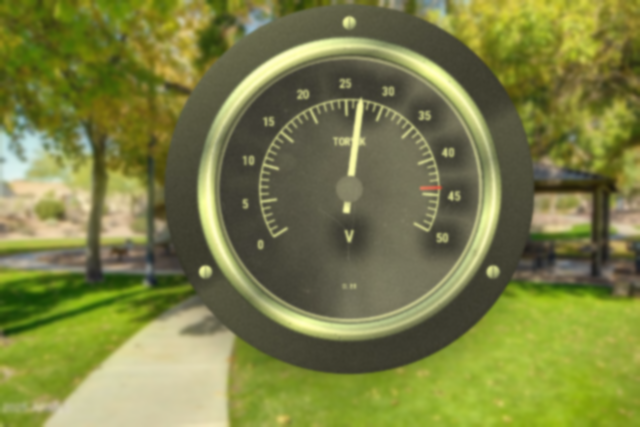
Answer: 27 V
